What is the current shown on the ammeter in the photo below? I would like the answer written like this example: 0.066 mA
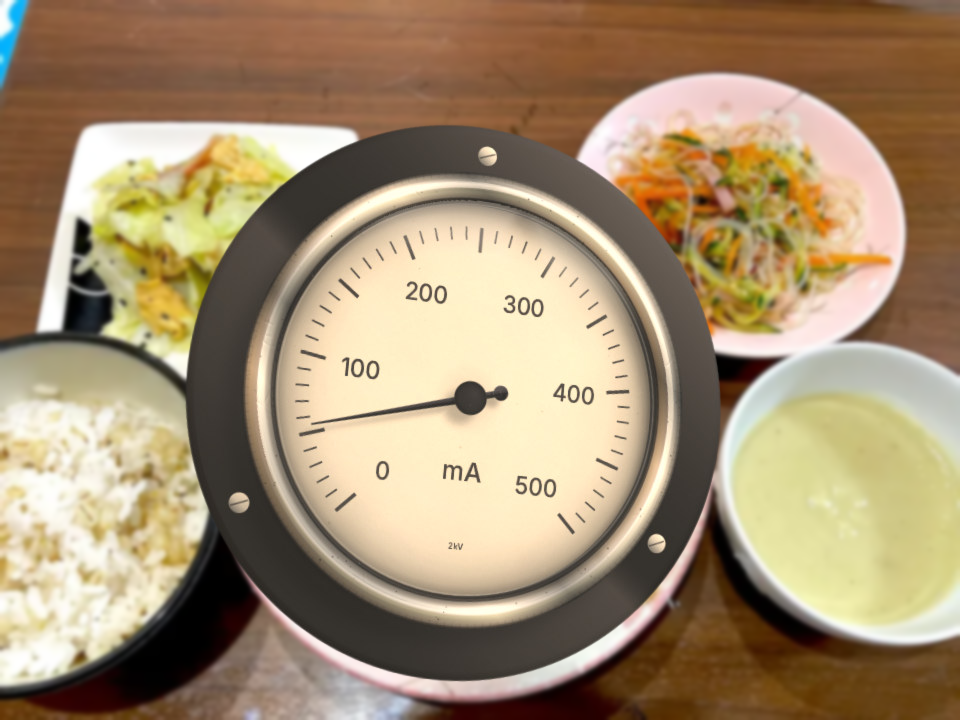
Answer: 55 mA
